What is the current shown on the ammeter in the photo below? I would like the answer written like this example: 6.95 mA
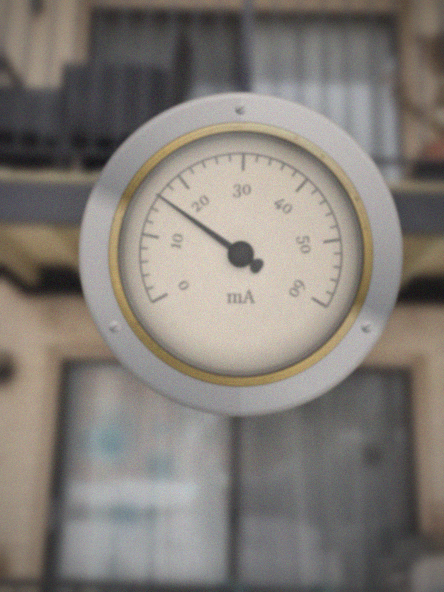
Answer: 16 mA
